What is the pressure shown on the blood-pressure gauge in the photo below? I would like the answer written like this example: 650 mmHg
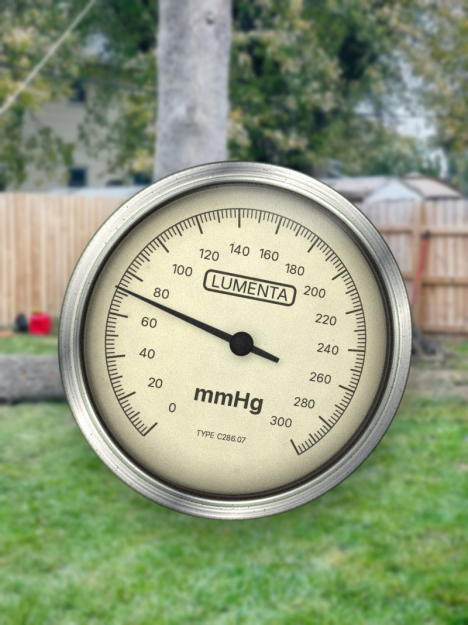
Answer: 72 mmHg
